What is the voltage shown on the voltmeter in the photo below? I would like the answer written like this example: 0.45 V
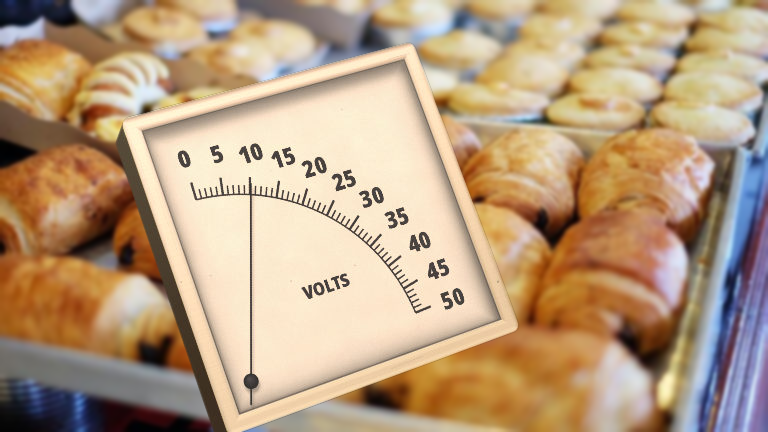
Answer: 10 V
